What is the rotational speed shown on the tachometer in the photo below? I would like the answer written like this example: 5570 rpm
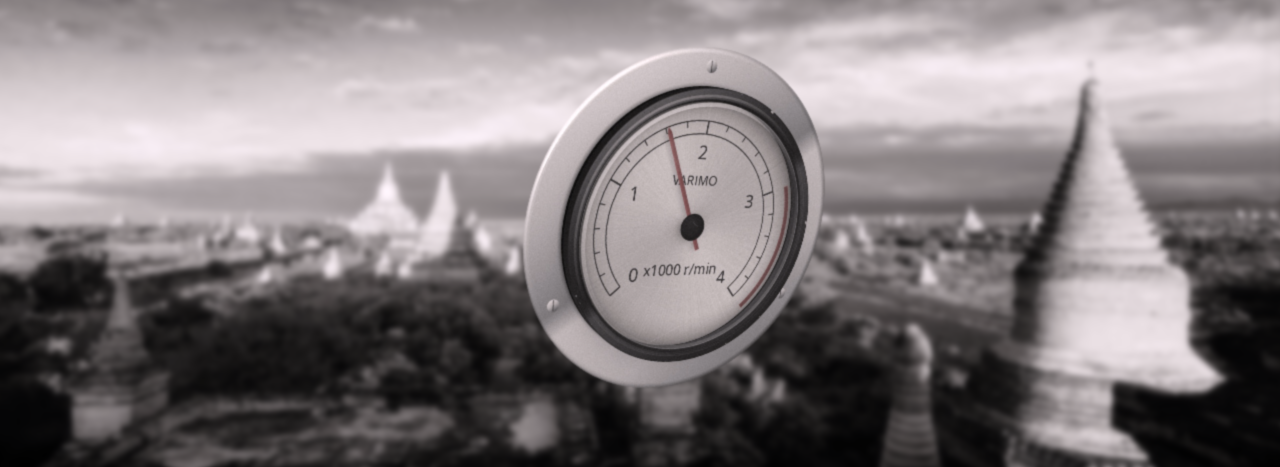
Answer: 1600 rpm
